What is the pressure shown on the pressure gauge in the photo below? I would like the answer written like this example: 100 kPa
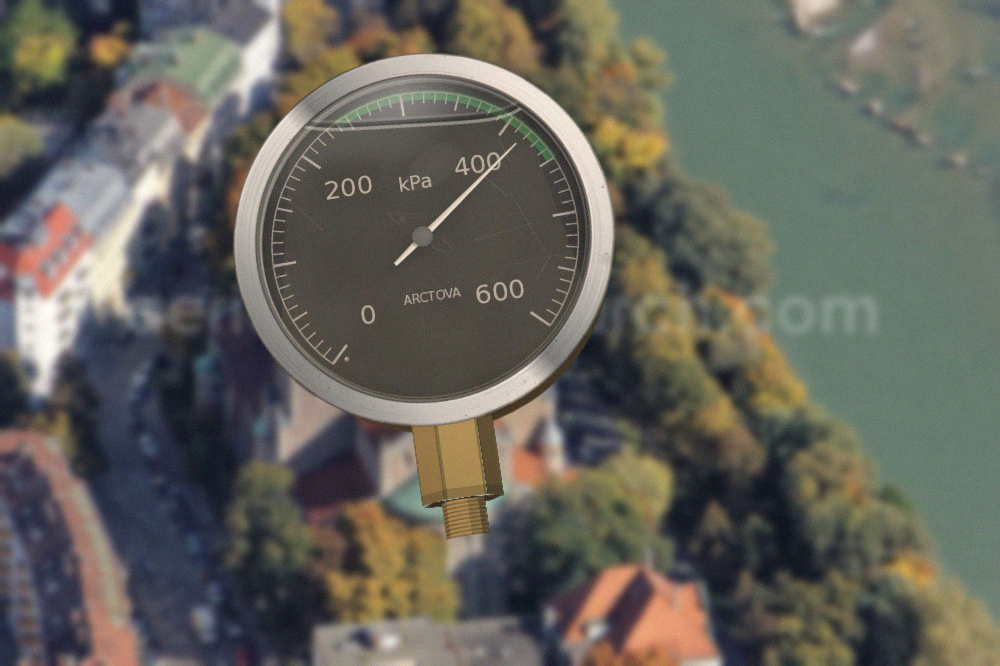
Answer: 420 kPa
